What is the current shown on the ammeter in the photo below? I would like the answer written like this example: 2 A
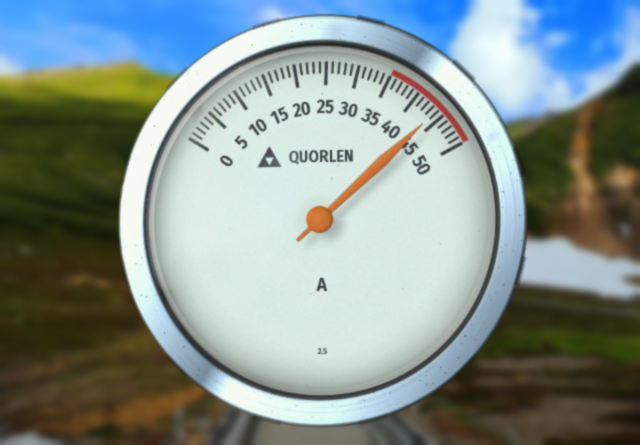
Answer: 44 A
